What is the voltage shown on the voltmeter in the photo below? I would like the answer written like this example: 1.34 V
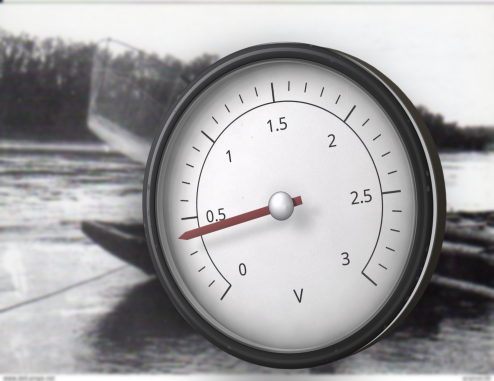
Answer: 0.4 V
